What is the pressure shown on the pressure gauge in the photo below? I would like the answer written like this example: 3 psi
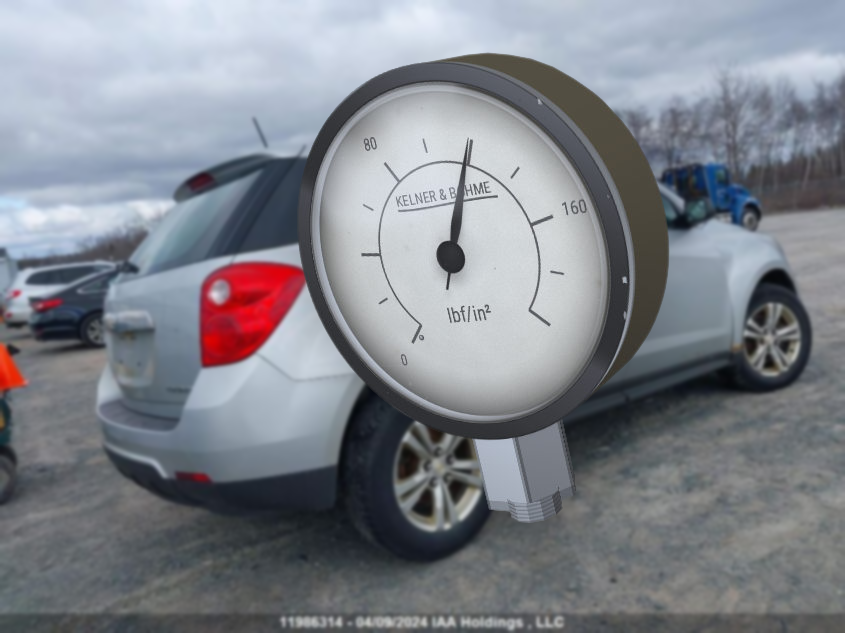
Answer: 120 psi
